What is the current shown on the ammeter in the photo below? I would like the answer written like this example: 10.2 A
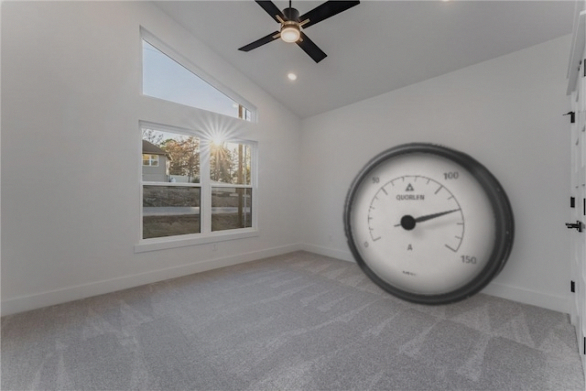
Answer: 120 A
